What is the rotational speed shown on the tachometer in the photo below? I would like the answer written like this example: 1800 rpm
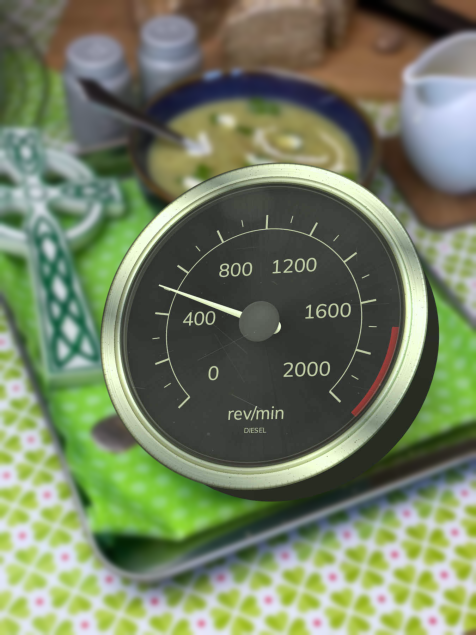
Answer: 500 rpm
